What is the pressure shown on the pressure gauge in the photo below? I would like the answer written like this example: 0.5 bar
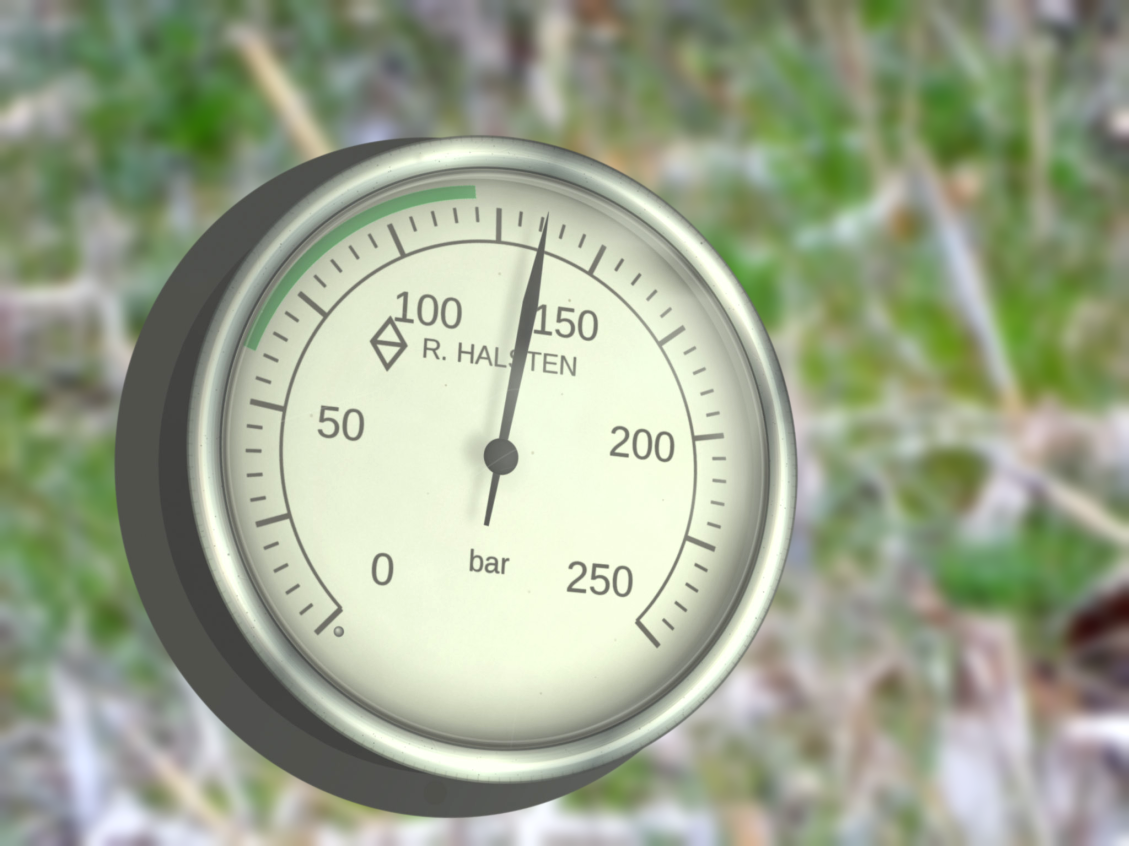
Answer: 135 bar
